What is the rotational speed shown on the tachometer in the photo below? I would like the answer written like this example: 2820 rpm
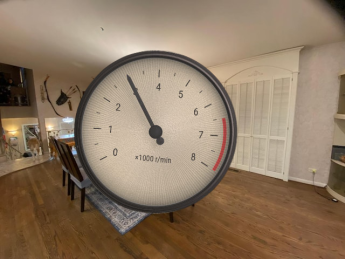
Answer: 3000 rpm
